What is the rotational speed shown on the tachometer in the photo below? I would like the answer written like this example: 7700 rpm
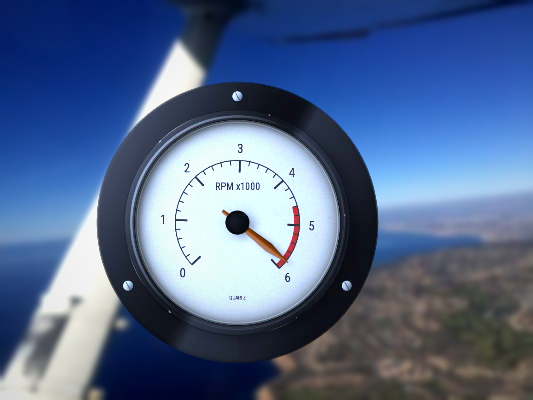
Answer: 5800 rpm
